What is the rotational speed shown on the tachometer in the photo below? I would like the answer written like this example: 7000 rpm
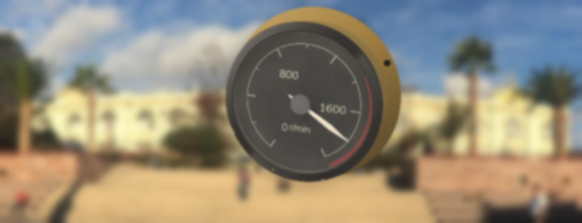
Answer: 1800 rpm
